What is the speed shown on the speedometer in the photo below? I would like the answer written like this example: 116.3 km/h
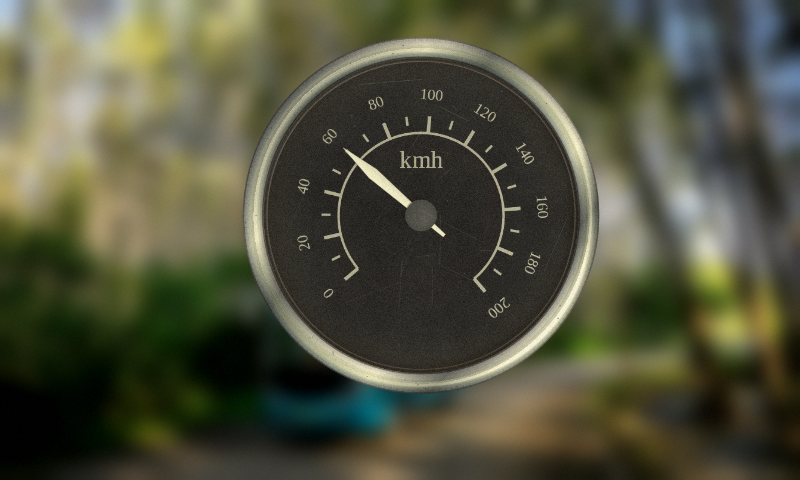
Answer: 60 km/h
